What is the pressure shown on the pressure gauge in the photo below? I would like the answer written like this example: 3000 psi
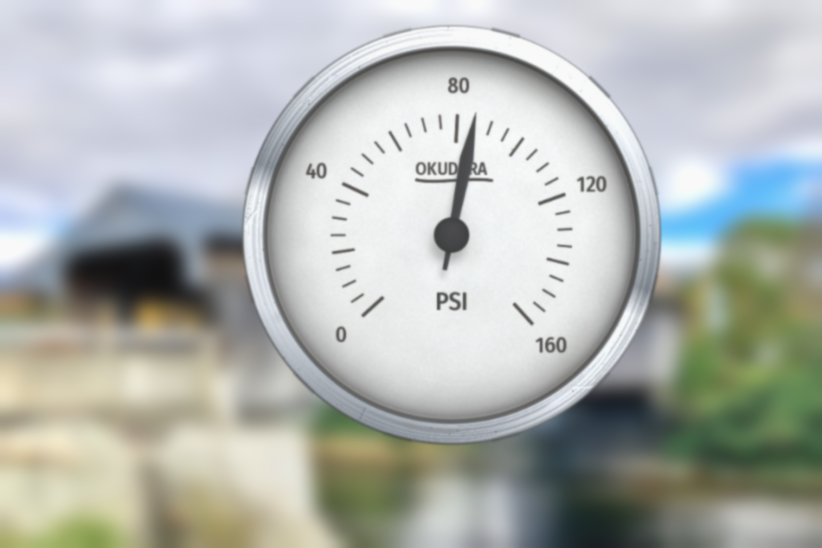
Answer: 85 psi
